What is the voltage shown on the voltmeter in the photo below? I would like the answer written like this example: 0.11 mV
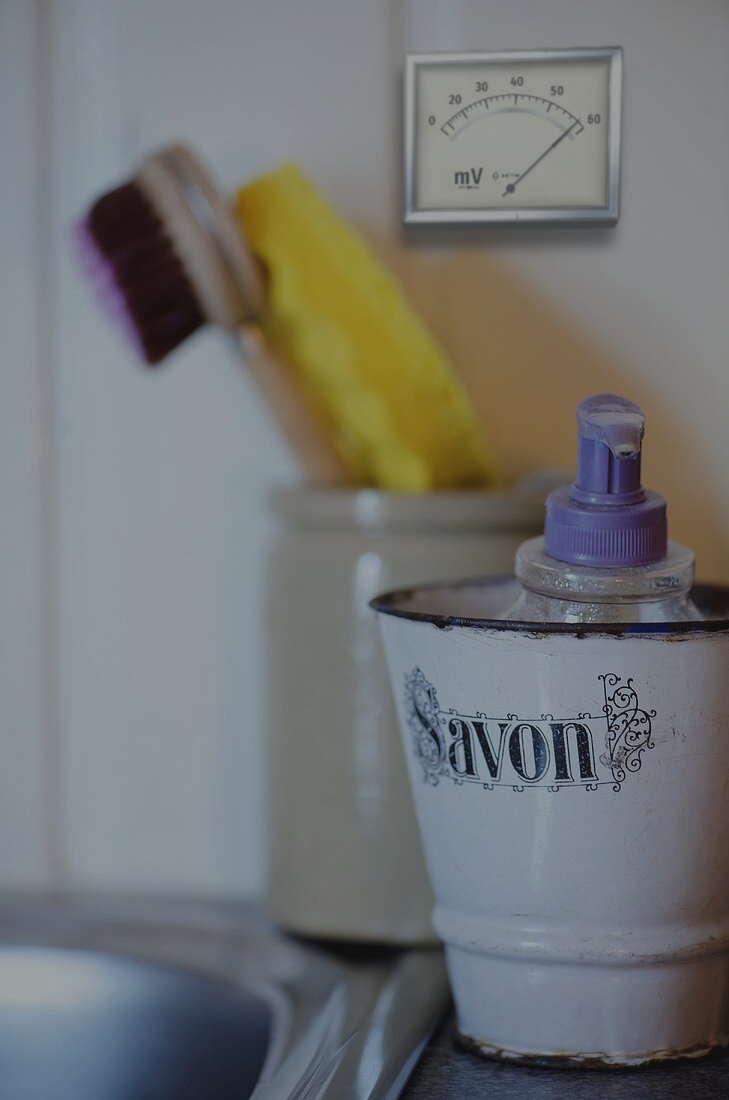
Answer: 58 mV
